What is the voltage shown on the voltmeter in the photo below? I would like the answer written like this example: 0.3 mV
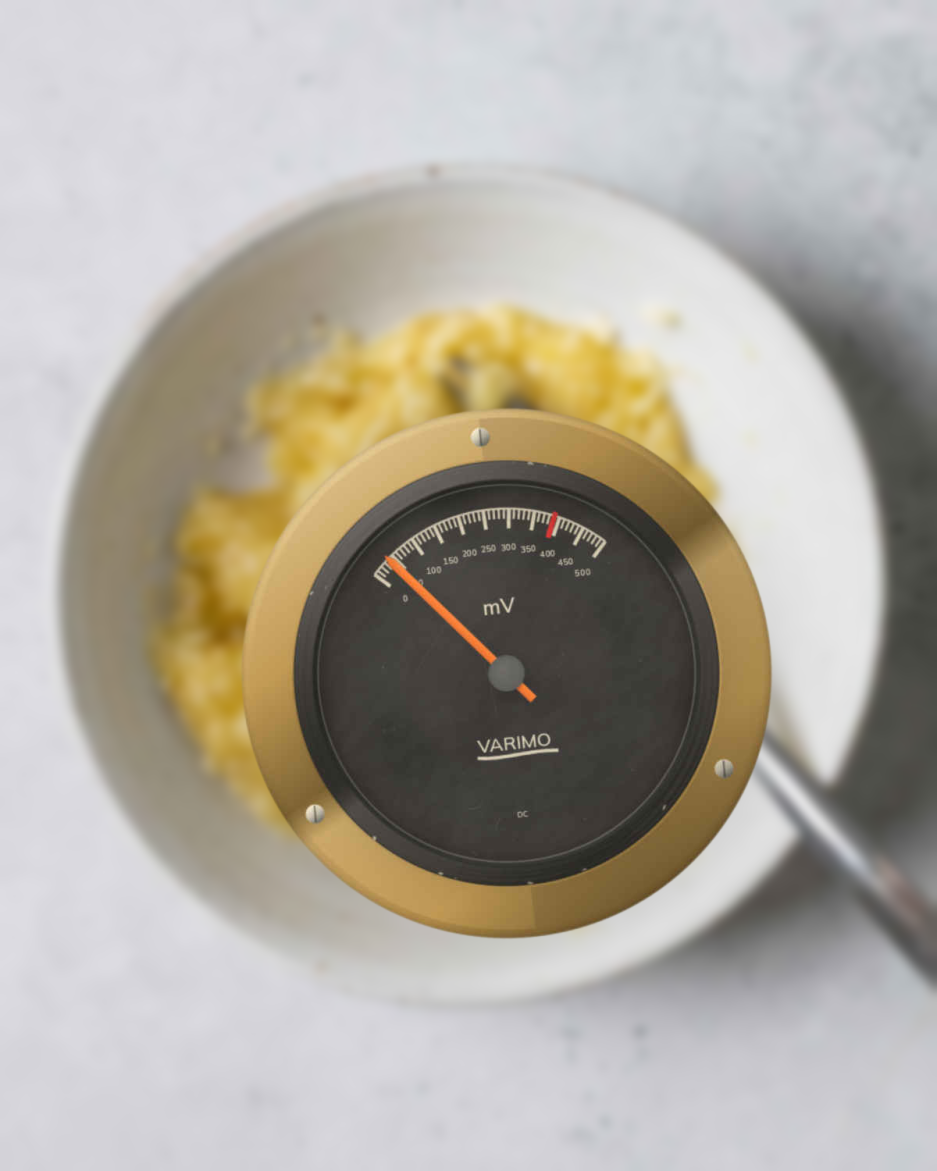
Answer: 40 mV
